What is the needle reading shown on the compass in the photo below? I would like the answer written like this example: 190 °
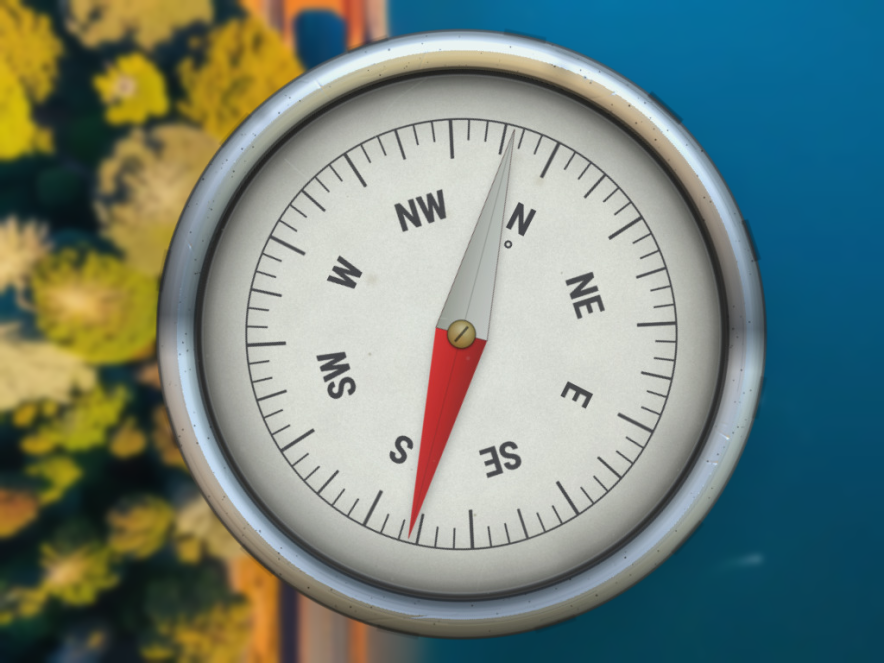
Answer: 167.5 °
